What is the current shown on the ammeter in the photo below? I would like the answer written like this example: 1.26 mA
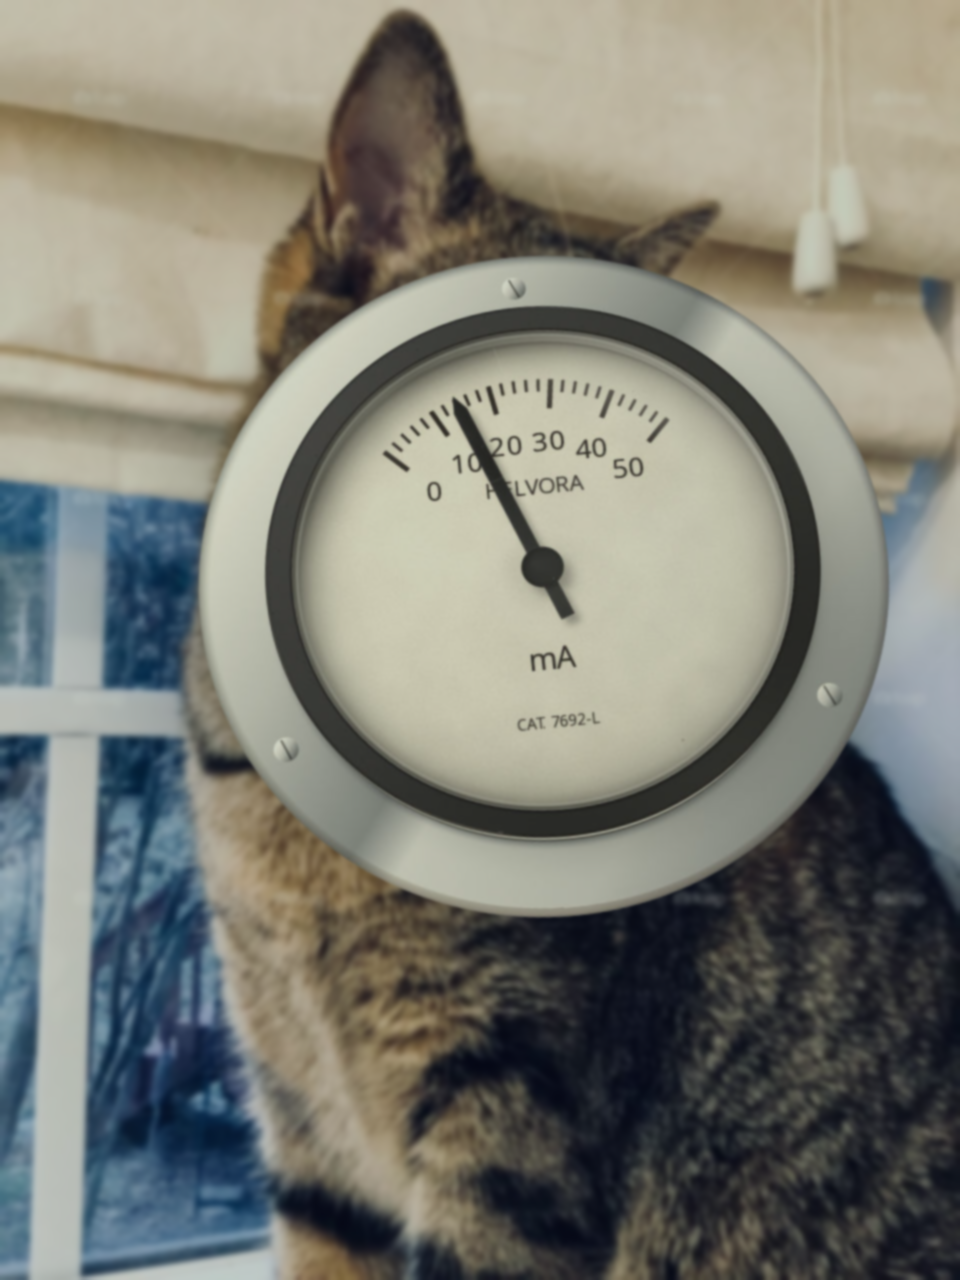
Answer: 14 mA
